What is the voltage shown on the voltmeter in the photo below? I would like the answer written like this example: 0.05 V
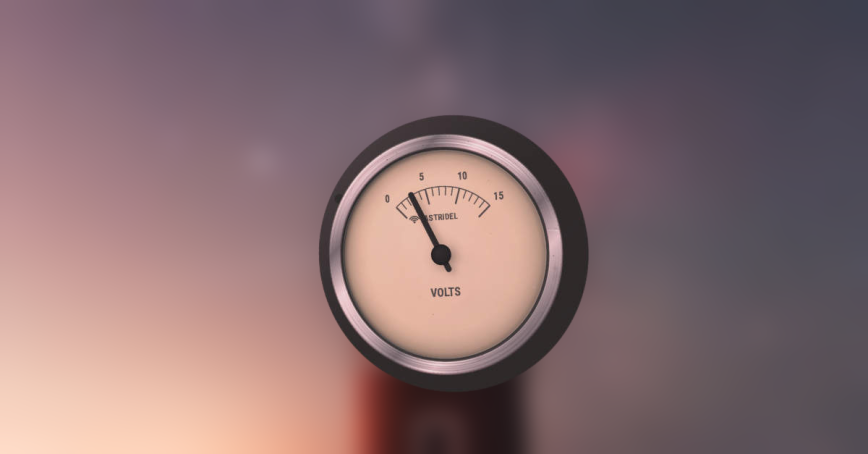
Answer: 3 V
